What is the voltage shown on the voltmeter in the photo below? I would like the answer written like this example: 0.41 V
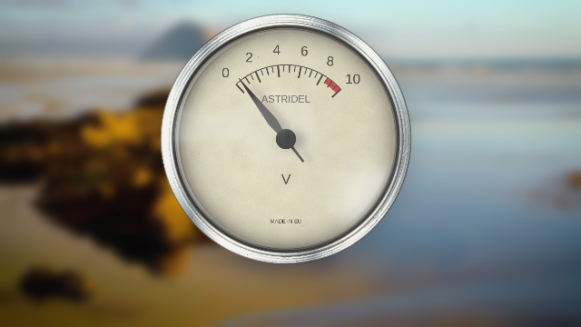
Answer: 0.5 V
